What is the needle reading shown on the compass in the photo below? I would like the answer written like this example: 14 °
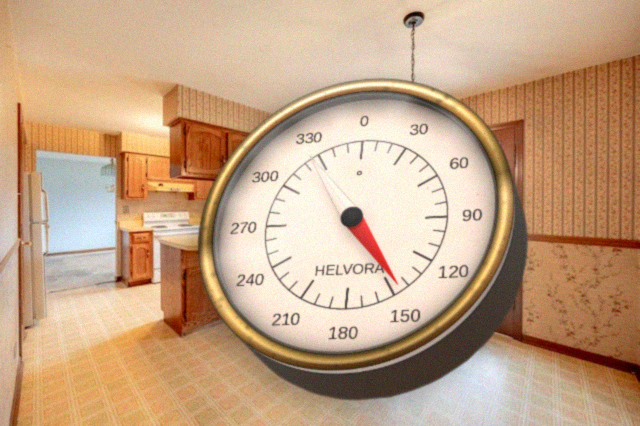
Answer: 145 °
